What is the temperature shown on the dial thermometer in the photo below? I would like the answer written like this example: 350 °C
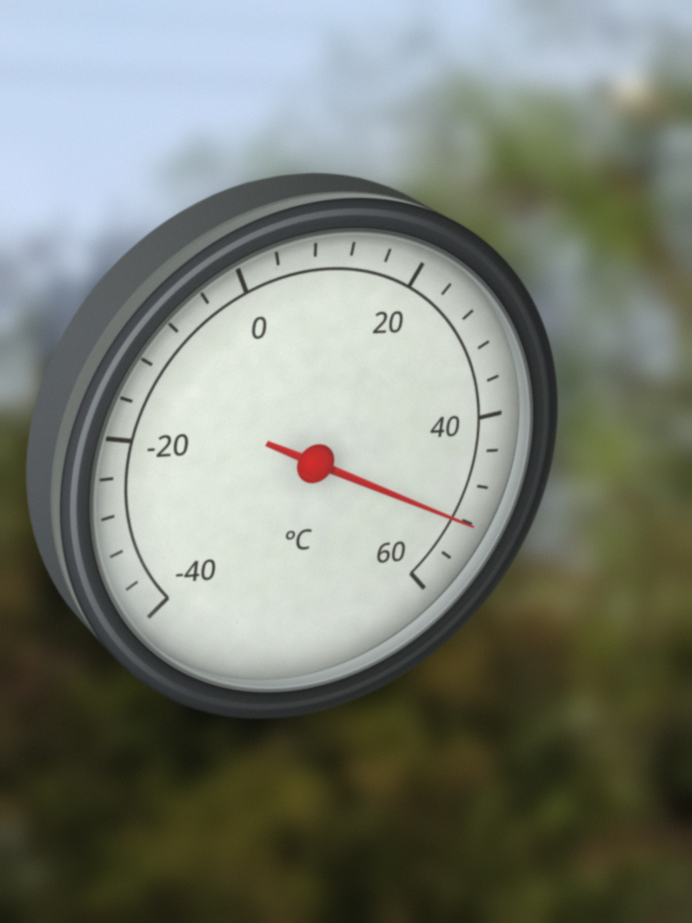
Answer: 52 °C
